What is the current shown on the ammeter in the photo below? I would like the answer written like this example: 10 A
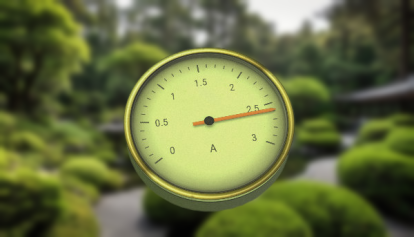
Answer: 2.6 A
